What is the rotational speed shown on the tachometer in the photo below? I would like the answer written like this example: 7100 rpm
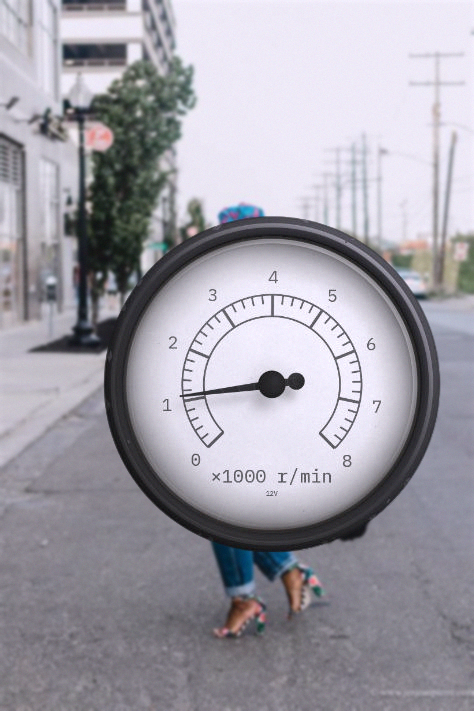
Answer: 1100 rpm
